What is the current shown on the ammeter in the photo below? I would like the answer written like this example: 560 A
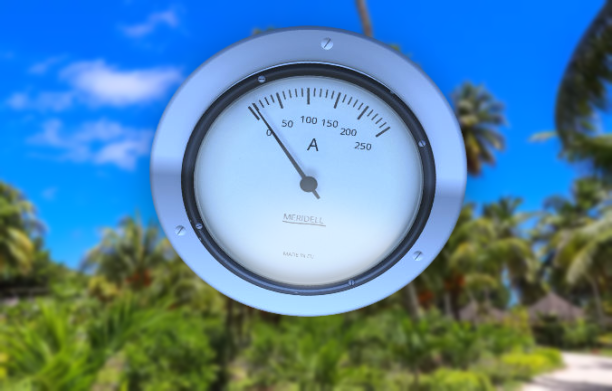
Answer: 10 A
